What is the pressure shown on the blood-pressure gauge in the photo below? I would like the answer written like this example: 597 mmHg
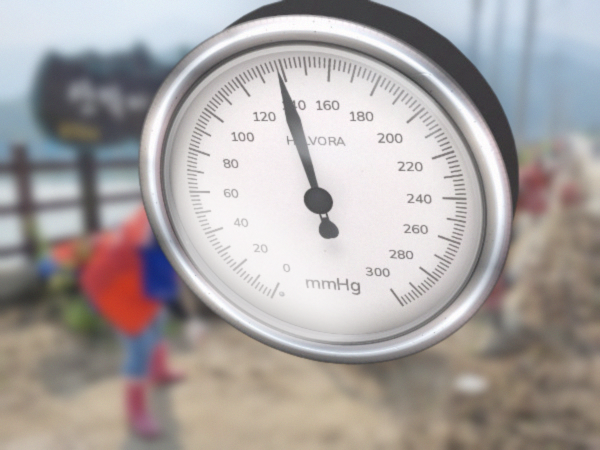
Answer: 140 mmHg
